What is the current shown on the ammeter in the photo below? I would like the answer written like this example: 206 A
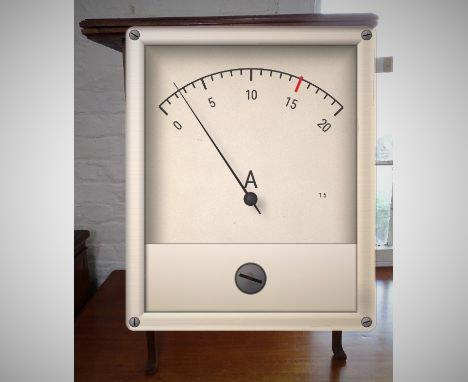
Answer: 2.5 A
